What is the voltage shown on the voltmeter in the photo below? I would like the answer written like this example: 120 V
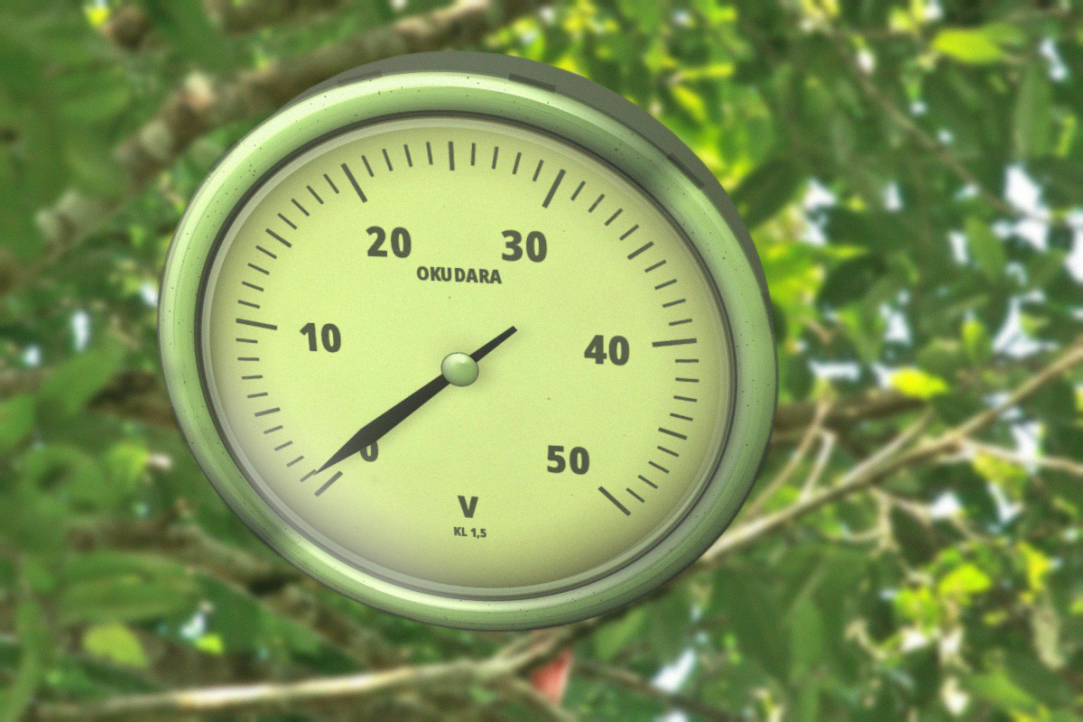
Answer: 1 V
